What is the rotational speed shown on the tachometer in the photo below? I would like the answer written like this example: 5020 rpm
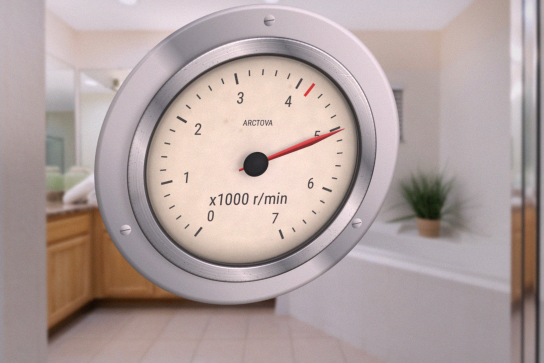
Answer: 5000 rpm
